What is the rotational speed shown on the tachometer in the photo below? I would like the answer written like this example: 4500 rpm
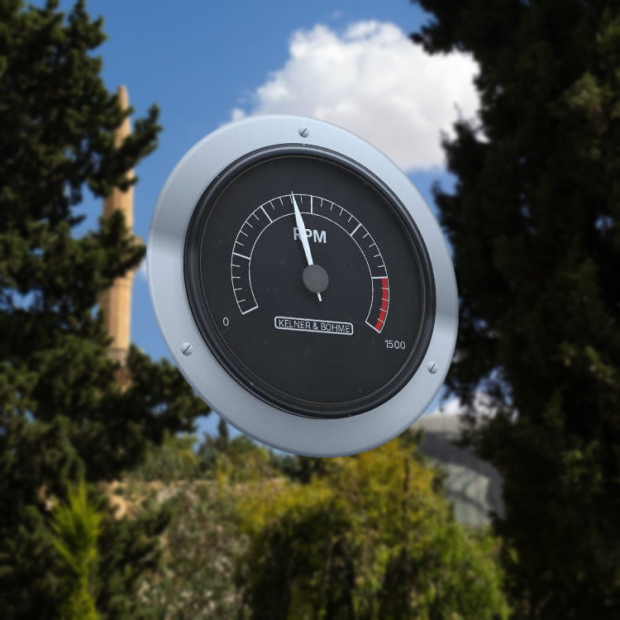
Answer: 650 rpm
